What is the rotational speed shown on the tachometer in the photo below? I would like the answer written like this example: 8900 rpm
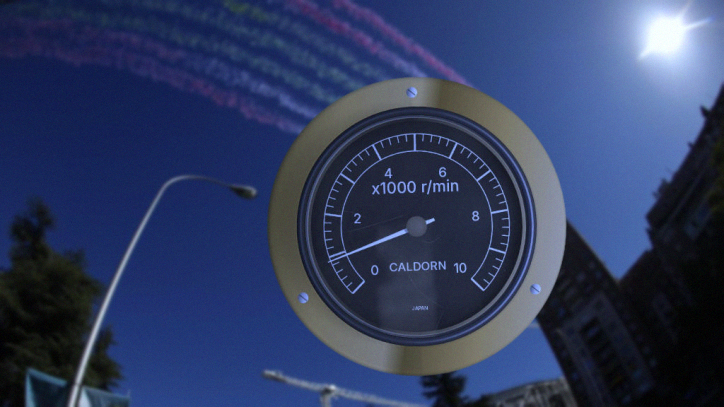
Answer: 900 rpm
